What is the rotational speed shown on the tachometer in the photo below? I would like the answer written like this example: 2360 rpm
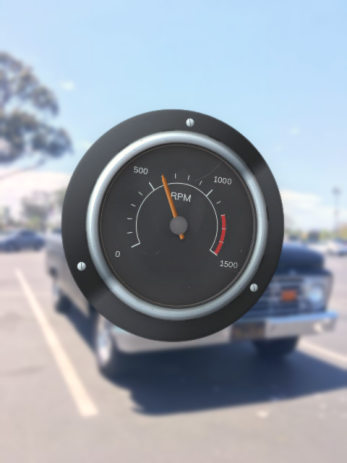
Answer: 600 rpm
